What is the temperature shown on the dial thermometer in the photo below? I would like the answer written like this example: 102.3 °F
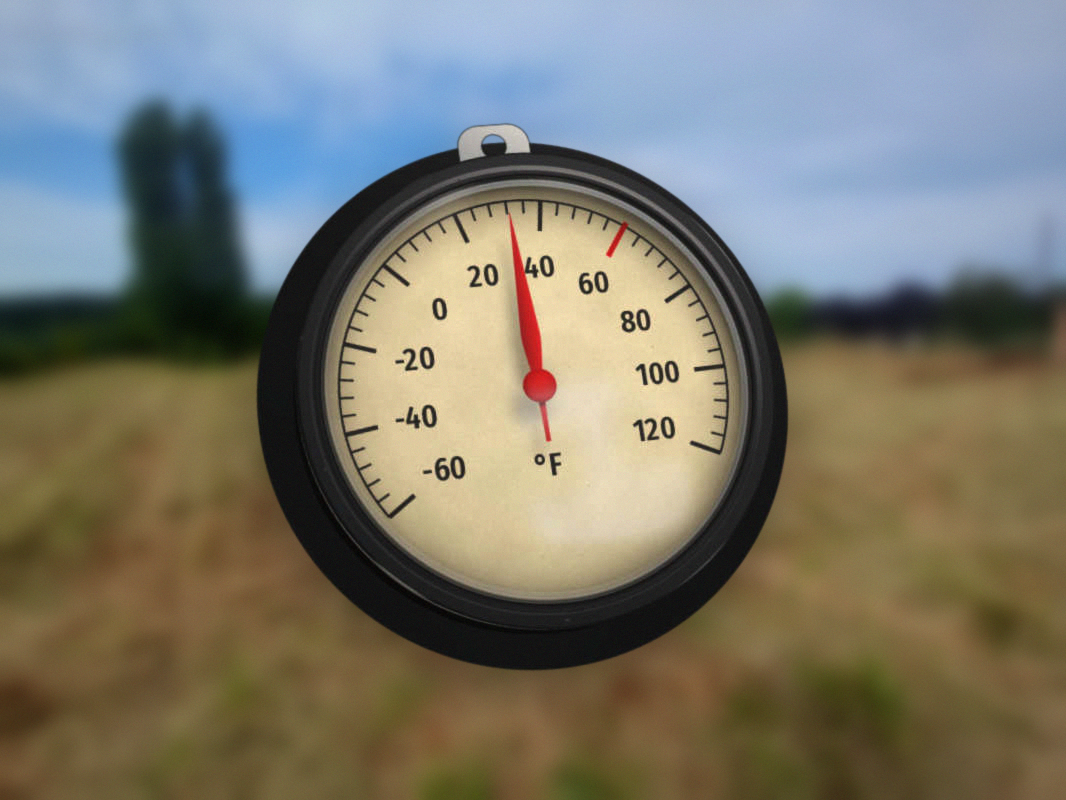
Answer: 32 °F
